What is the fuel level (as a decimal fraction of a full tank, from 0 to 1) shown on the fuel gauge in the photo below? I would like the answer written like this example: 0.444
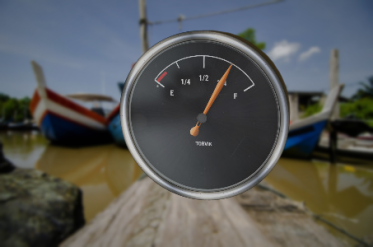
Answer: 0.75
